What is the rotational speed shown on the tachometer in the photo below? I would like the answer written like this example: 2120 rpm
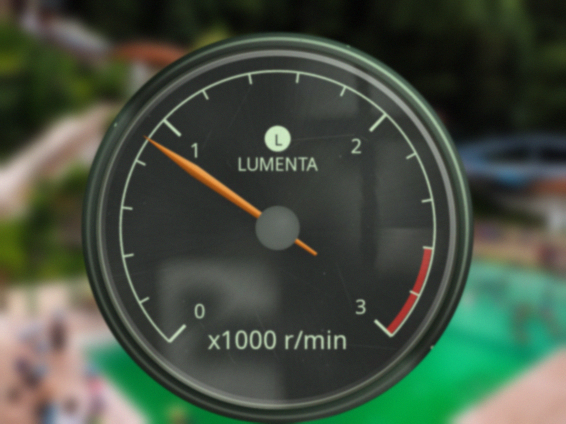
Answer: 900 rpm
